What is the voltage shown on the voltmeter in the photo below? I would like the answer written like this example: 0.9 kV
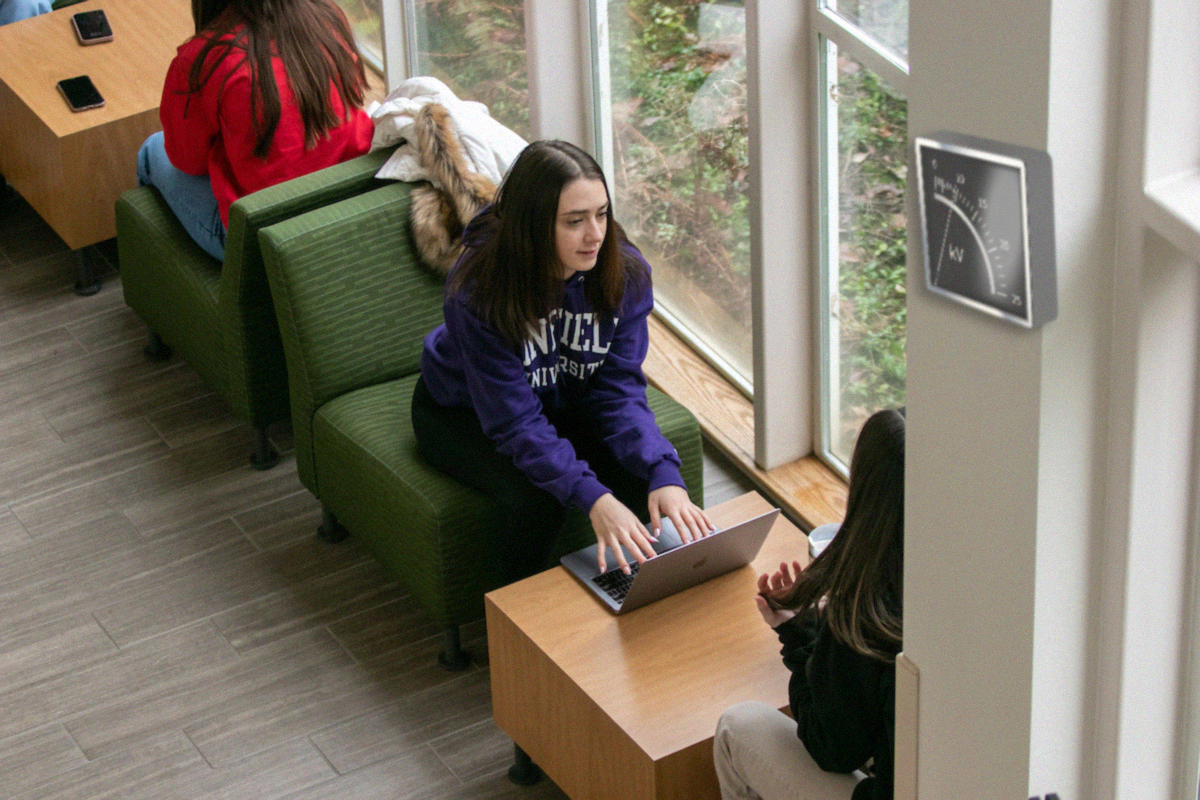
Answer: 10 kV
